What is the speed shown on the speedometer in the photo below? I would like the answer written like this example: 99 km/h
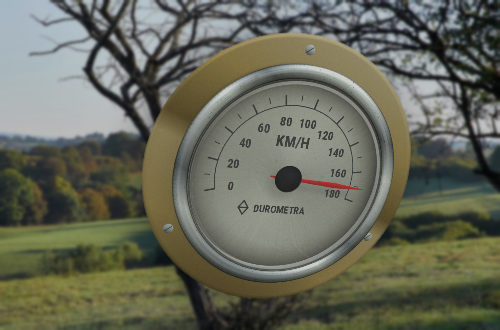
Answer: 170 km/h
